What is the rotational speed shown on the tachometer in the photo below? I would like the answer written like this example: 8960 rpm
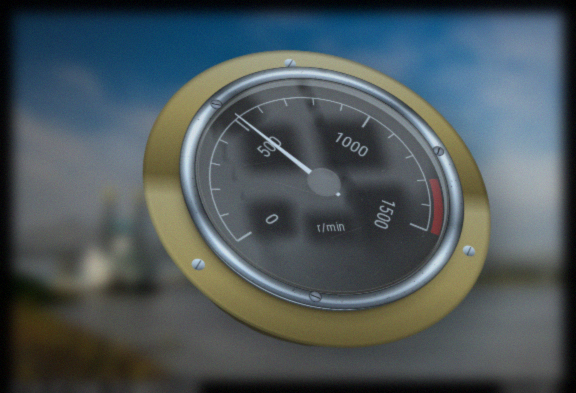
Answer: 500 rpm
